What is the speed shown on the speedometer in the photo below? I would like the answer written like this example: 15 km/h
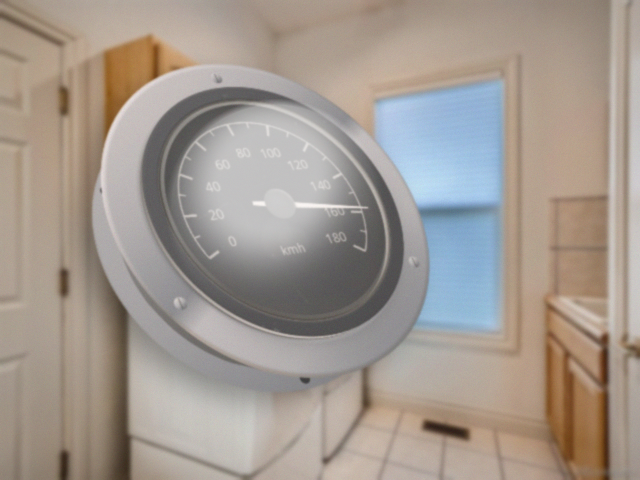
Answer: 160 km/h
